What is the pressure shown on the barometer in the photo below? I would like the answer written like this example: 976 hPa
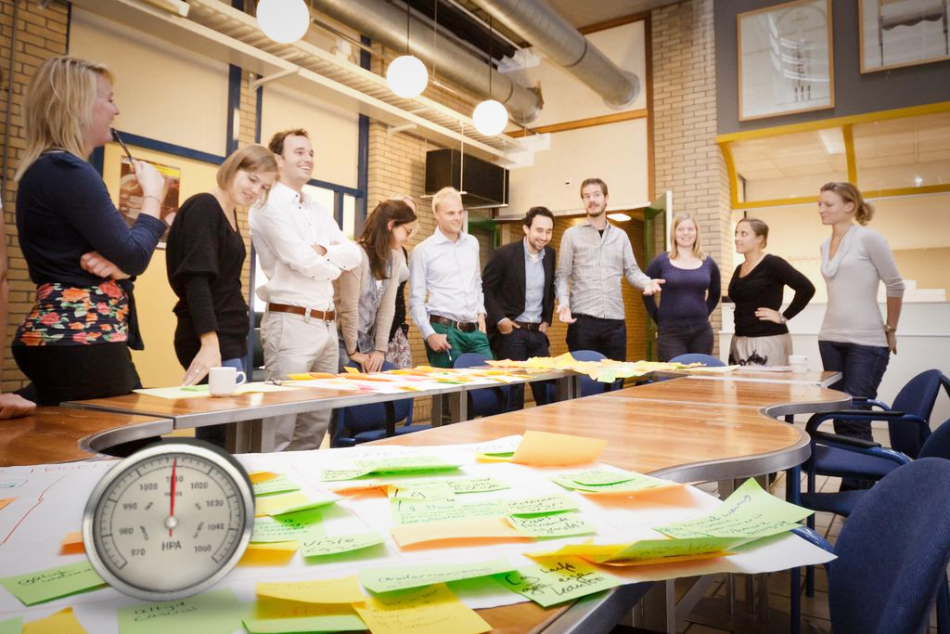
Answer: 1010 hPa
